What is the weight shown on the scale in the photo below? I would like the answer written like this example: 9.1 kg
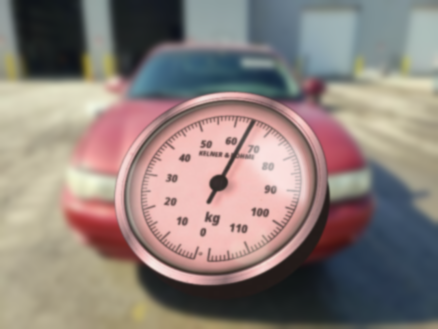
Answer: 65 kg
